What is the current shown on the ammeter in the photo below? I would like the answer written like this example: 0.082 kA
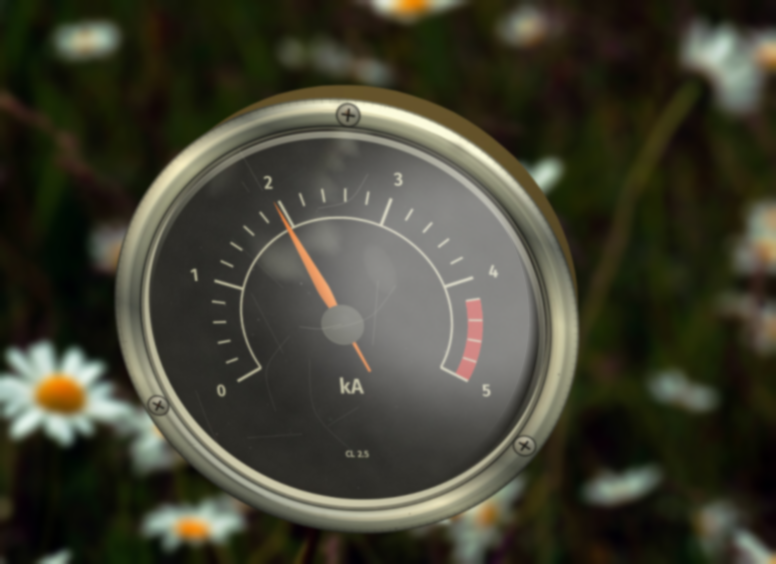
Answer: 2 kA
